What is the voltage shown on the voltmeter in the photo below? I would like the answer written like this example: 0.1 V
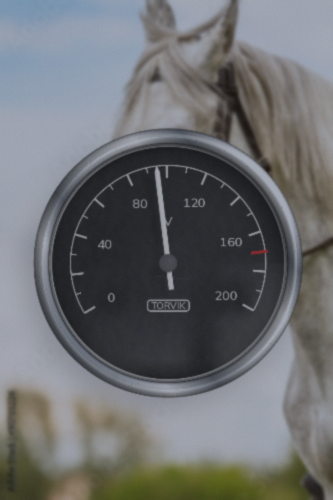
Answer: 95 V
